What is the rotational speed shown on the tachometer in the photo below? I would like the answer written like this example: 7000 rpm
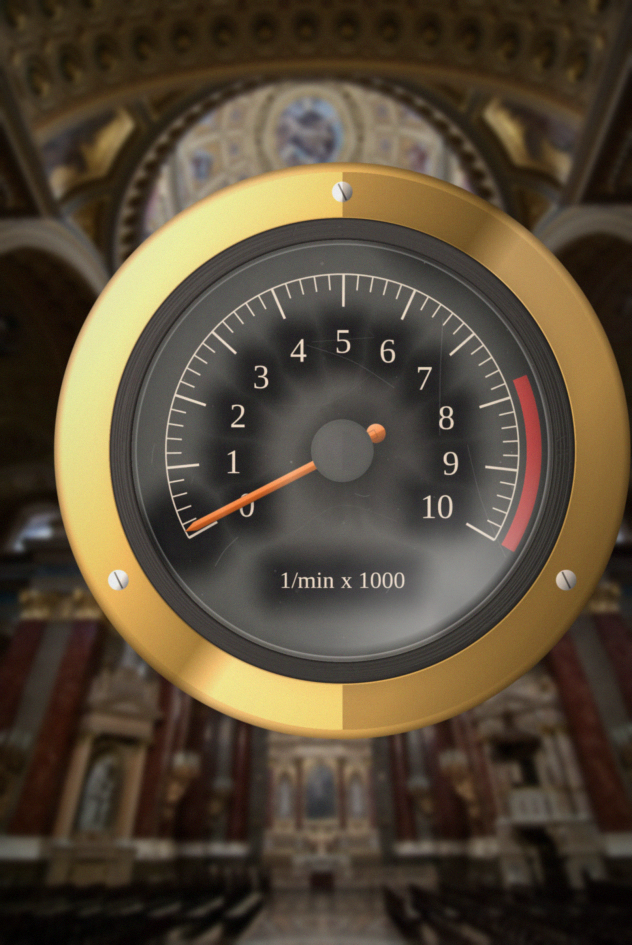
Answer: 100 rpm
